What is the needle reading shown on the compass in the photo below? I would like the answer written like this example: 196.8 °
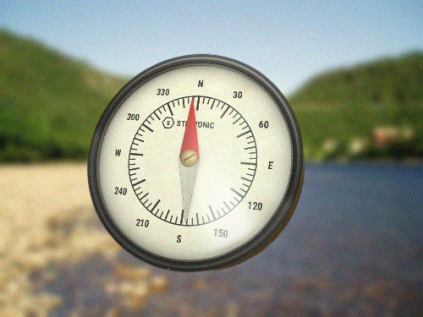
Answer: 355 °
